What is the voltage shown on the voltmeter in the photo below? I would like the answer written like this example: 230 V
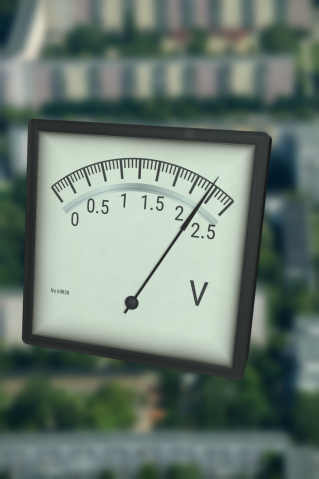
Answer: 2.2 V
